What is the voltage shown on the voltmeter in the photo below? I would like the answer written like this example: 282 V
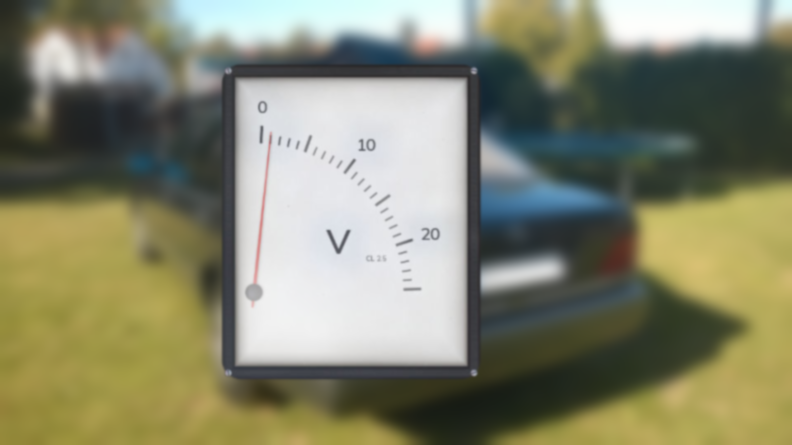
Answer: 1 V
